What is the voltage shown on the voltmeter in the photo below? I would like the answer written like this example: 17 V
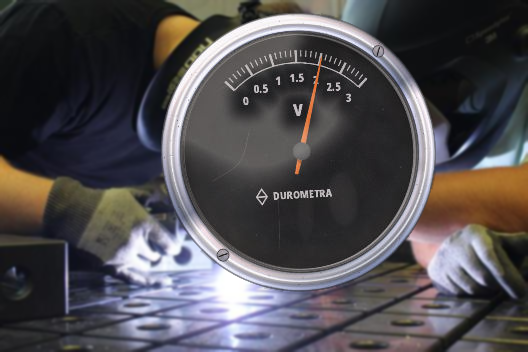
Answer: 2 V
